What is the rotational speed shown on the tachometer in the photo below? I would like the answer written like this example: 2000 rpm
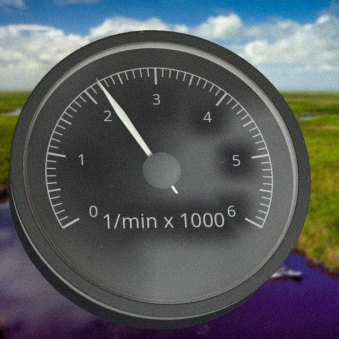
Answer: 2200 rpm
